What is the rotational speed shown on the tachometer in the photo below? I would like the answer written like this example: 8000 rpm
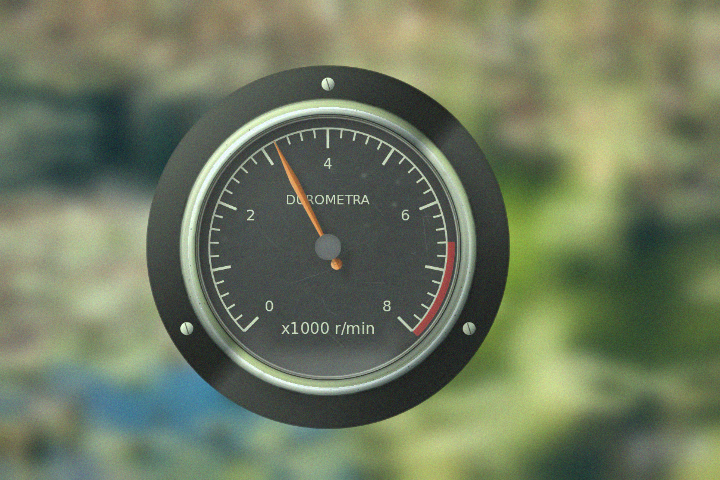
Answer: 3200 rpm
